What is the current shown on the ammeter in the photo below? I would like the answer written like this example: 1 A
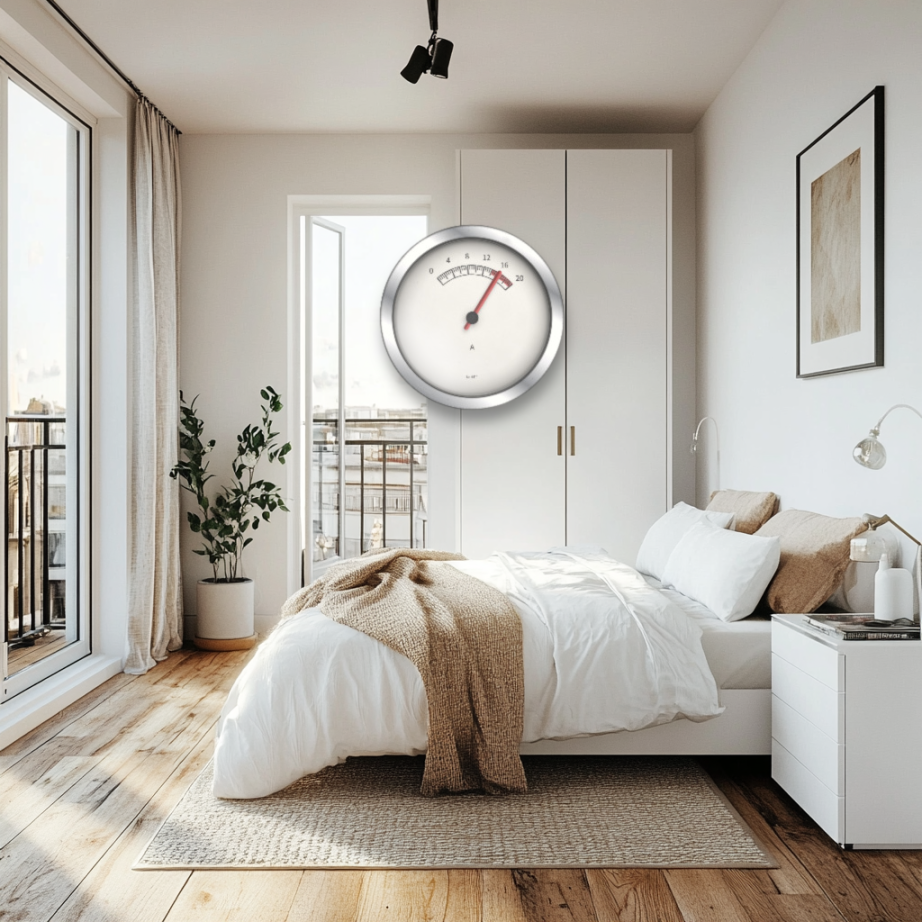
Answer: 16 A
